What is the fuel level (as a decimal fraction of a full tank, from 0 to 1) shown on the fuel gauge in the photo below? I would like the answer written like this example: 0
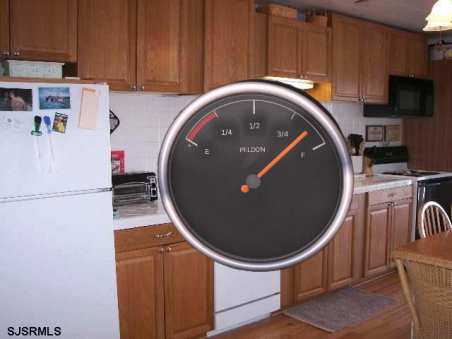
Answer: 0.875
